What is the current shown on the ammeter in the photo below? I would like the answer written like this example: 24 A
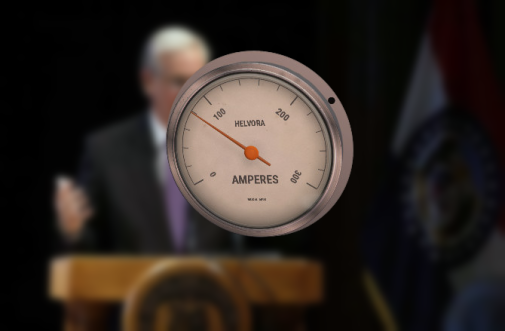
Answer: 80 A
